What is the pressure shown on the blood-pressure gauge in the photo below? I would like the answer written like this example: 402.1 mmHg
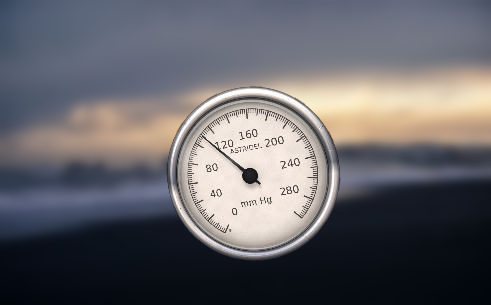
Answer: 110 mmHg
